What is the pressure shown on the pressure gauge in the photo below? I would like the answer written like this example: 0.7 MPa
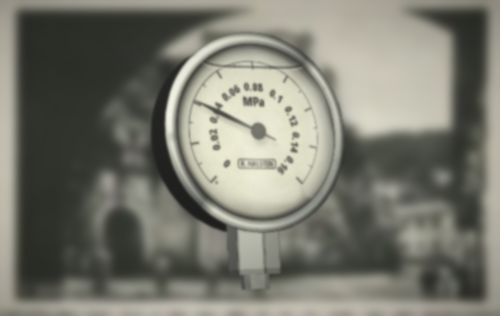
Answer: 0.04 MPa
